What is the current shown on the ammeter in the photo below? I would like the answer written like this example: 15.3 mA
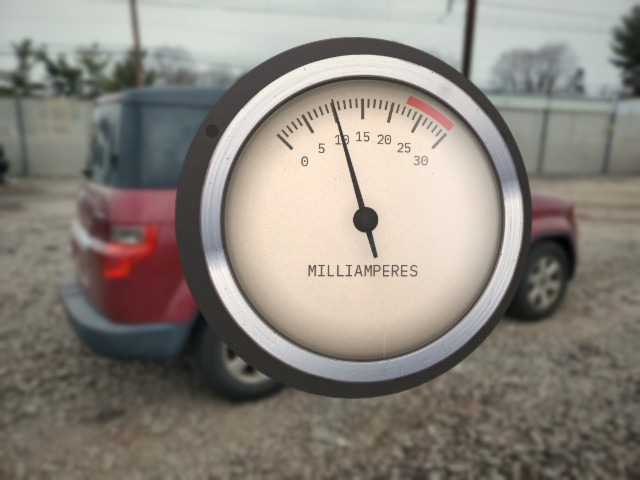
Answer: 10 mA
